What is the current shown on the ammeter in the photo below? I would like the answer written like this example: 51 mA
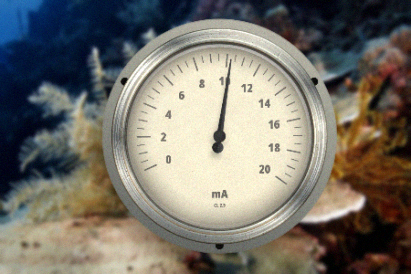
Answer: 10.25 mA
